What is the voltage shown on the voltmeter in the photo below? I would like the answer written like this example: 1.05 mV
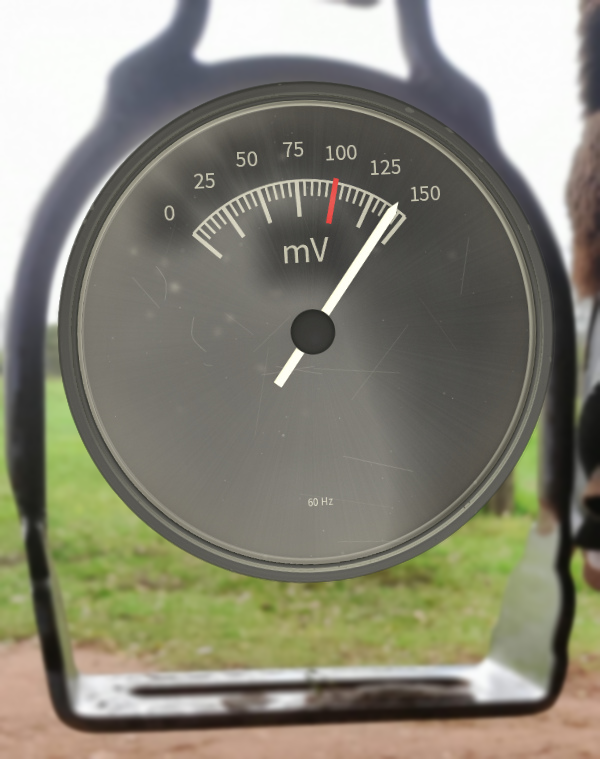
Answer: 140 mV
